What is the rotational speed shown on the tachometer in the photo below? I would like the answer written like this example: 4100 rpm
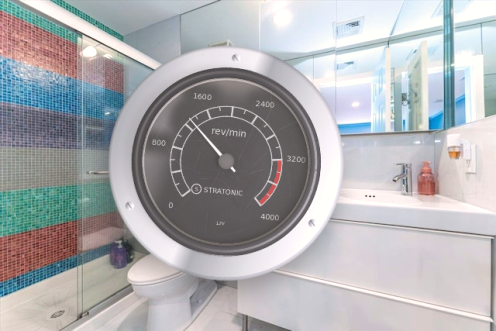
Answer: 1300 rpm
